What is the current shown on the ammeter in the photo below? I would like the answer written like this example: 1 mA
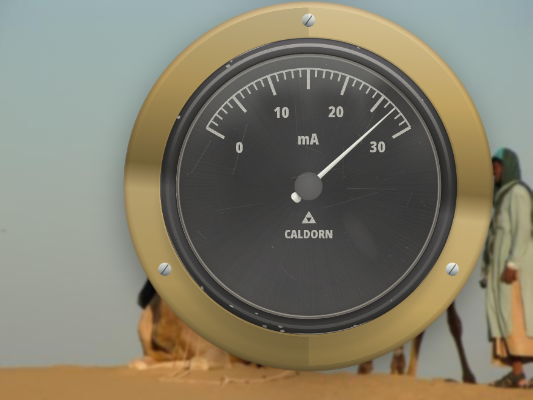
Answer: 27 mA
